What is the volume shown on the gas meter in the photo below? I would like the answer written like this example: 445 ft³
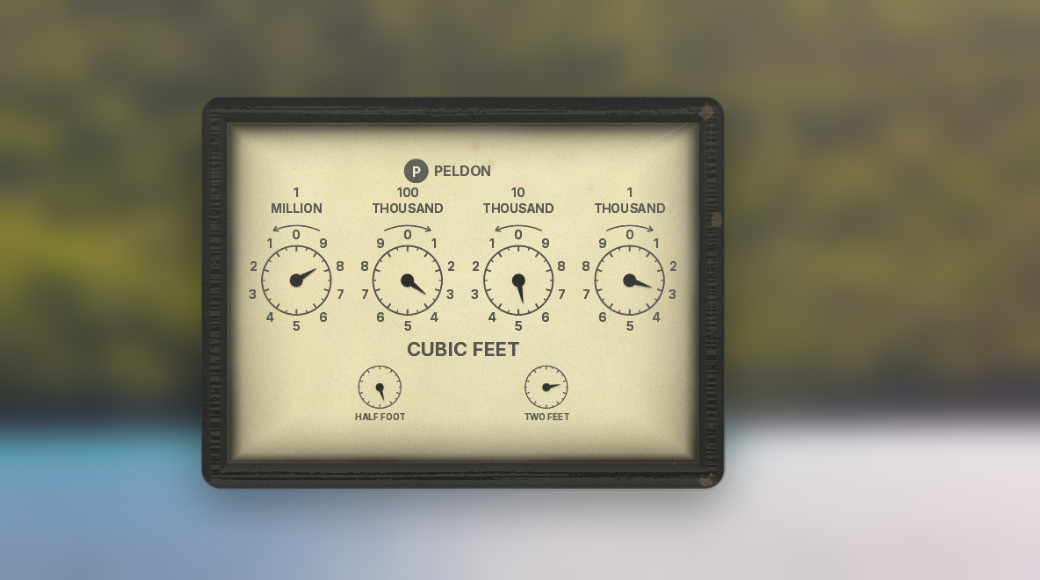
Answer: 835300 ft³
